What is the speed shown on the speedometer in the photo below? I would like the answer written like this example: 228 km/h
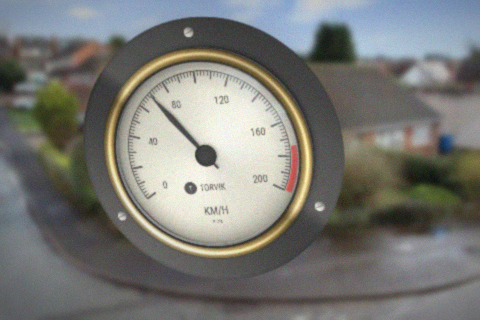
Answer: 70 km/h
